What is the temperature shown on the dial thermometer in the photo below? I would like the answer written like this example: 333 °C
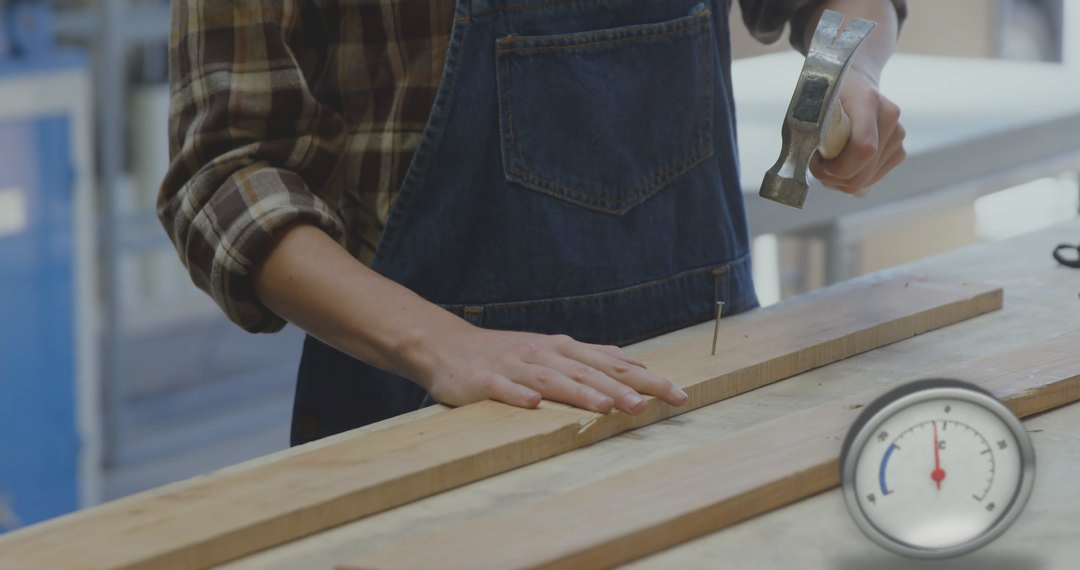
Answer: -4 °C
